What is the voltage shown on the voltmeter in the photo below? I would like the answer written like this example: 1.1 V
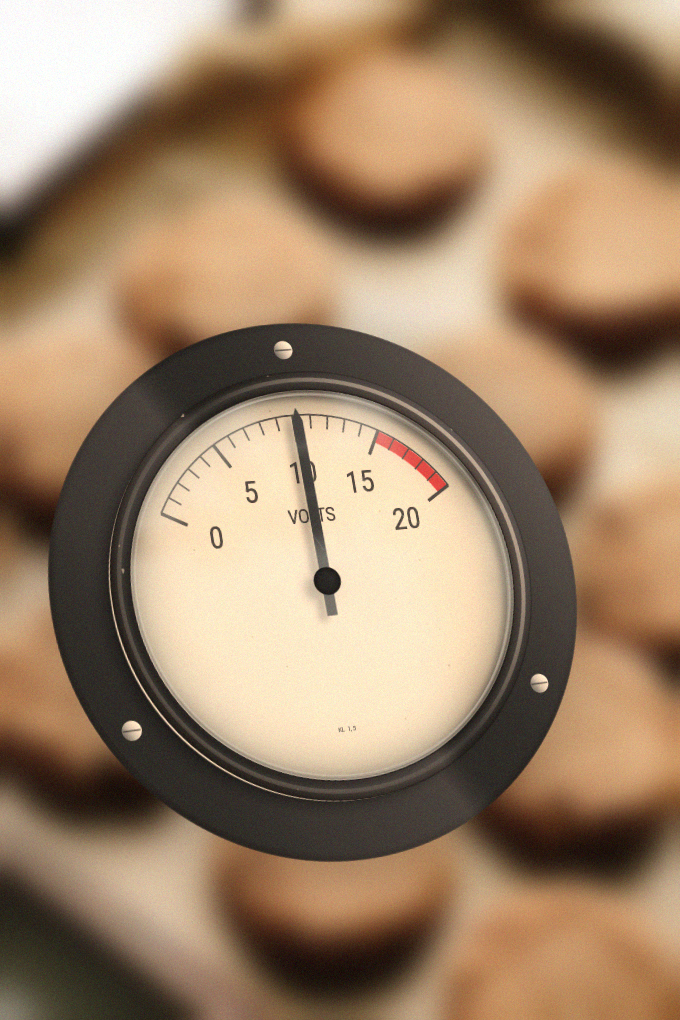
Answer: 10 V
